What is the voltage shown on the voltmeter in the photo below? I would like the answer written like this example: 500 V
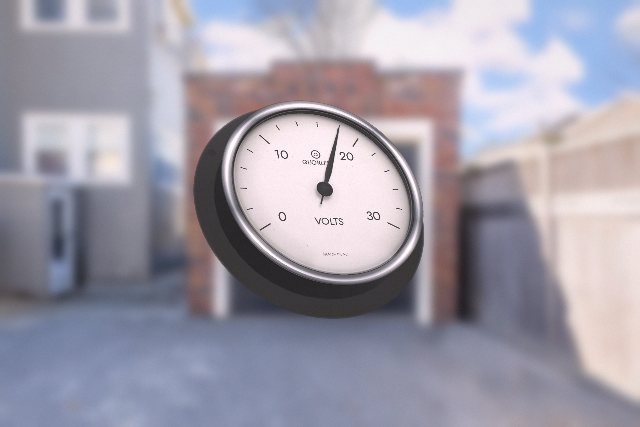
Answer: 18 V
